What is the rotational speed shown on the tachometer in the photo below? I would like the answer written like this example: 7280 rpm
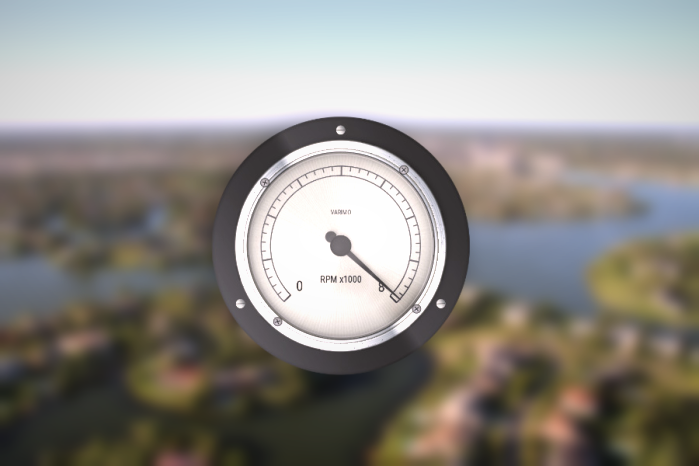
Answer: 7900 rpm
